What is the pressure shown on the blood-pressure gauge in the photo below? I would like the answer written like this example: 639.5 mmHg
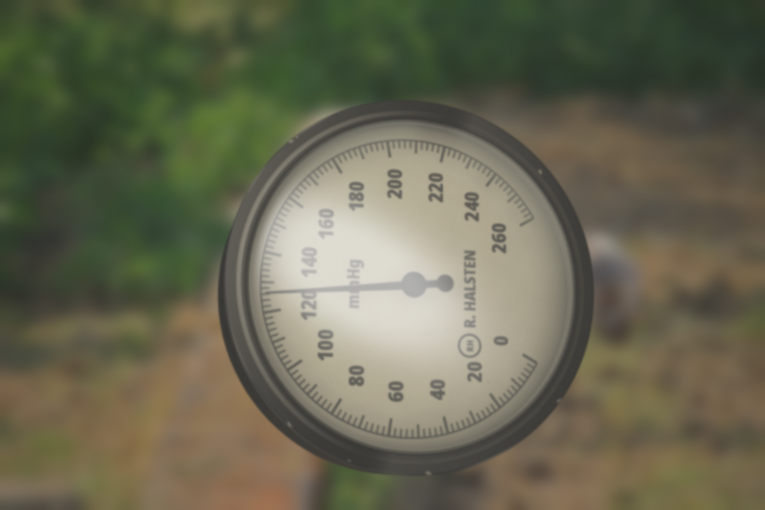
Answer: 126 mmHg
